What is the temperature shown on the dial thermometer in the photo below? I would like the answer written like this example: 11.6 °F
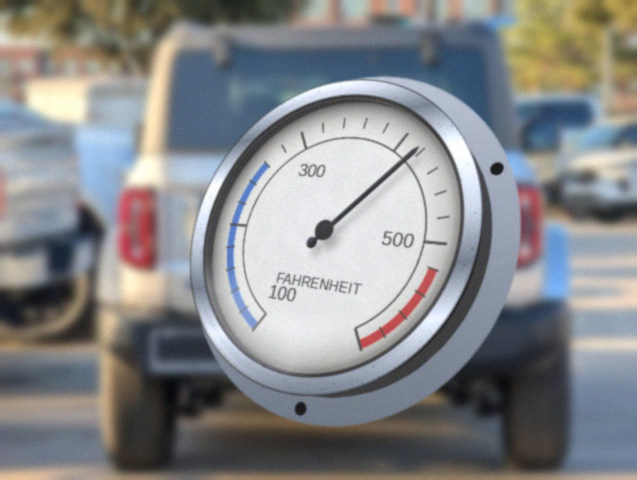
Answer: 420 °F
